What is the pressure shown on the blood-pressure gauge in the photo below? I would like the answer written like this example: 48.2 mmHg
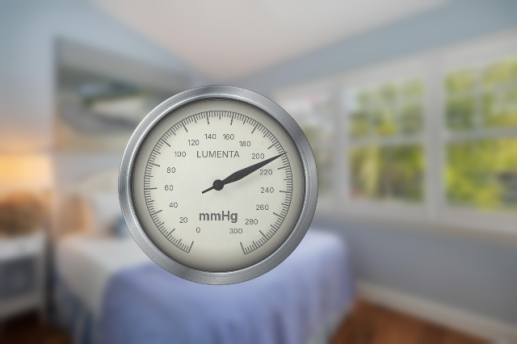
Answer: 210 mmHg
